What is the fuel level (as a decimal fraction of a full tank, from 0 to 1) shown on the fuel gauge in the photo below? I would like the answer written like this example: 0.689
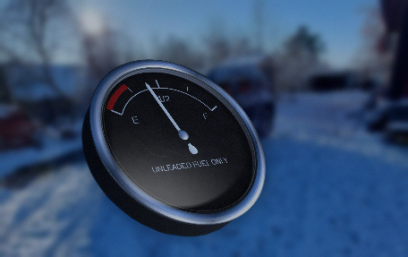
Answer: 0.375
